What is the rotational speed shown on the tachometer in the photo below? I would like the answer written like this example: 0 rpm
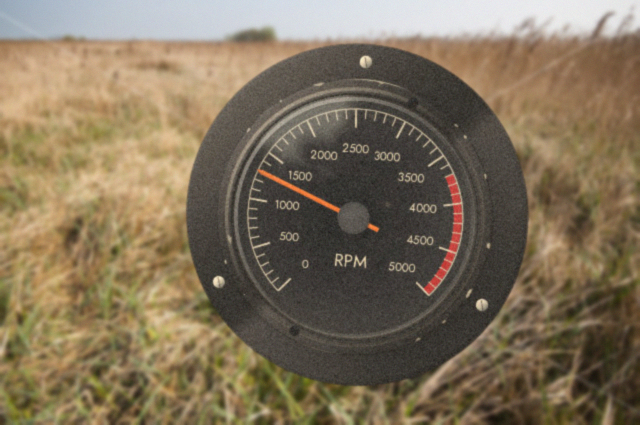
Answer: 1300 rpm
